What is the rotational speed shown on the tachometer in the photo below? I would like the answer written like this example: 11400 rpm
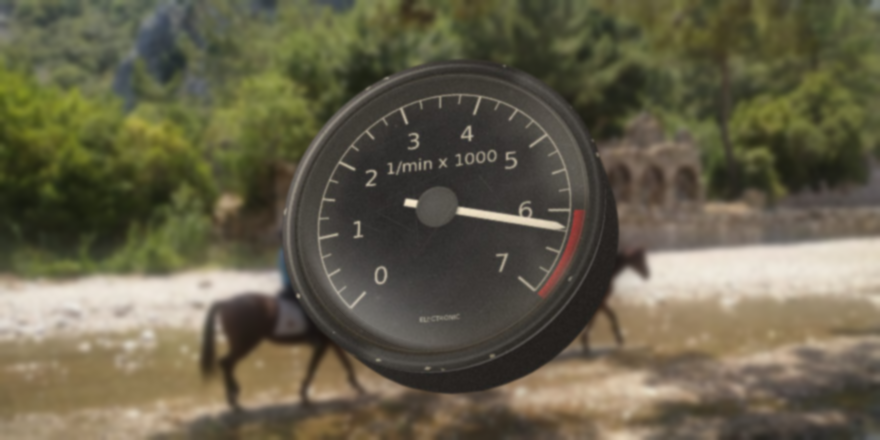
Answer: 6250 rpm
